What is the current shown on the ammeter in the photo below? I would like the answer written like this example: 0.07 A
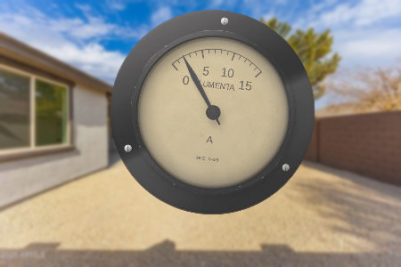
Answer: 2 A
